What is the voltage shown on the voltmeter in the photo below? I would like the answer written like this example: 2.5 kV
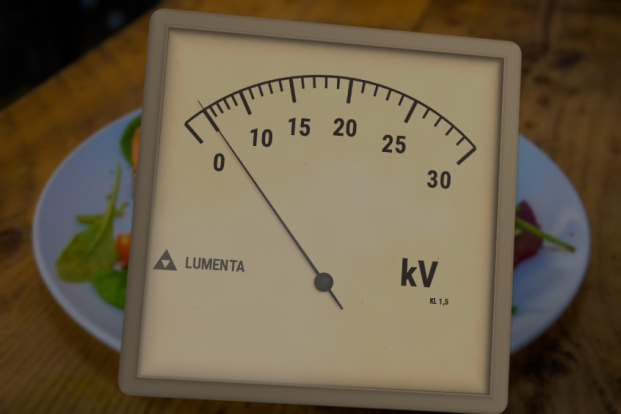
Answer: 5 kV
